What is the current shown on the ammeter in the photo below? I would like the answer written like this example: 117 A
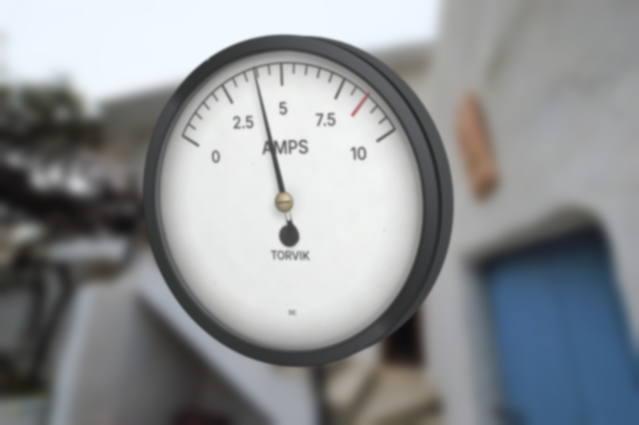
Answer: 4 A
